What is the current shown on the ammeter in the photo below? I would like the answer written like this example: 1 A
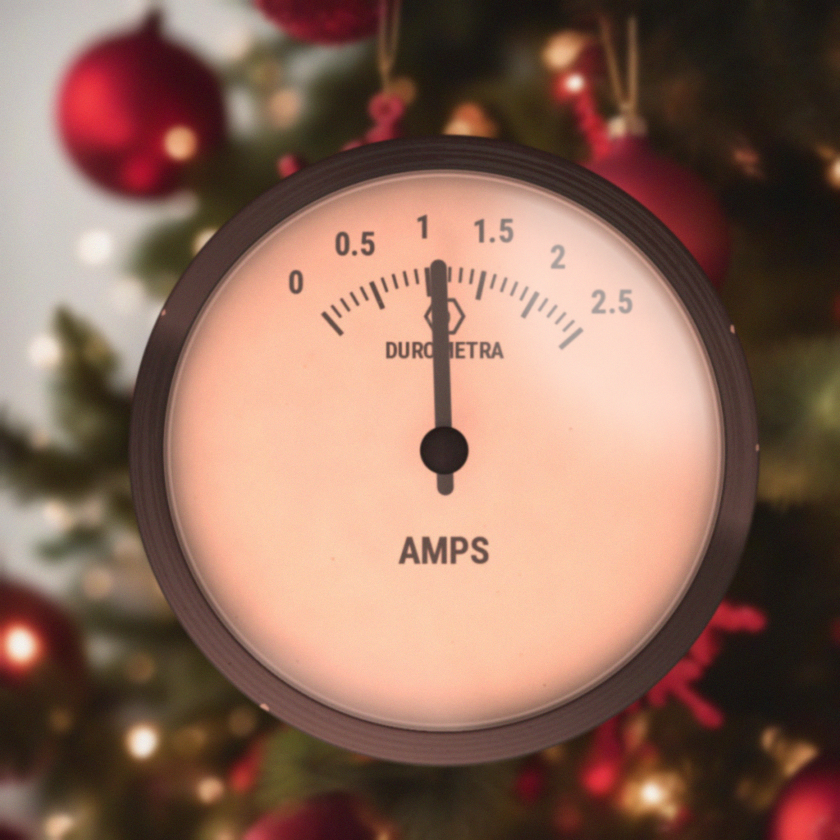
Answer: 1.1 A
